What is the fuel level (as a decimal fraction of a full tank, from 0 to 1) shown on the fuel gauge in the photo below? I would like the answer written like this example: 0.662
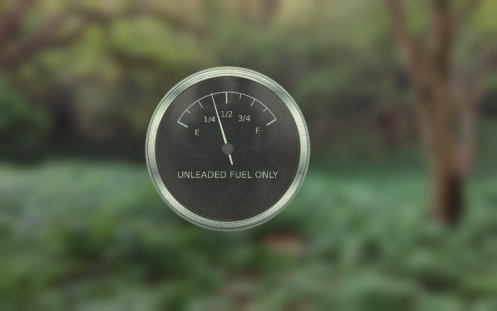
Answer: 0.375
